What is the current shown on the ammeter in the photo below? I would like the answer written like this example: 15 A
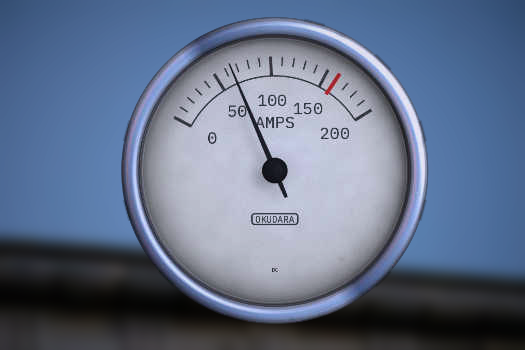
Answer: 65 A
